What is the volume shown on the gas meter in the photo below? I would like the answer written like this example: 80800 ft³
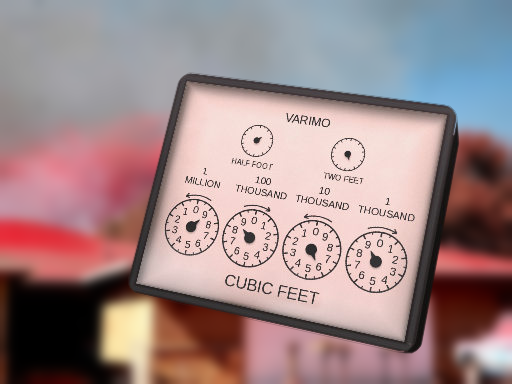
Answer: 885900 ft³
